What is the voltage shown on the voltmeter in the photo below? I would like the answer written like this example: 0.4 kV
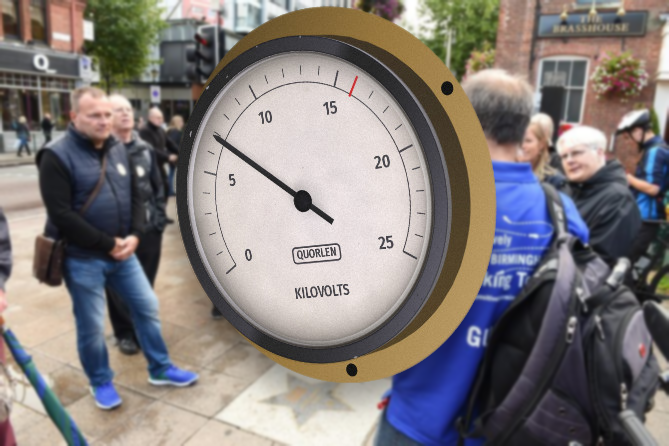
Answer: 7 kV
